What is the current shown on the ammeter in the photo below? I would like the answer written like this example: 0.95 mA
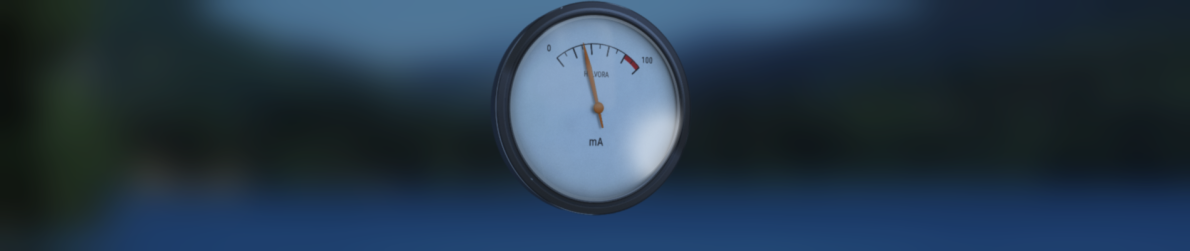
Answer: 30 mA
